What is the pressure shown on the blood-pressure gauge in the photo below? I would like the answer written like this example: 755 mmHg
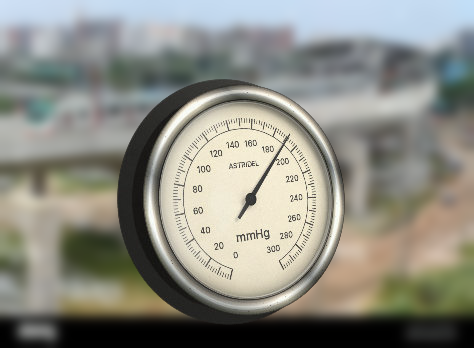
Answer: 190 mmHg
